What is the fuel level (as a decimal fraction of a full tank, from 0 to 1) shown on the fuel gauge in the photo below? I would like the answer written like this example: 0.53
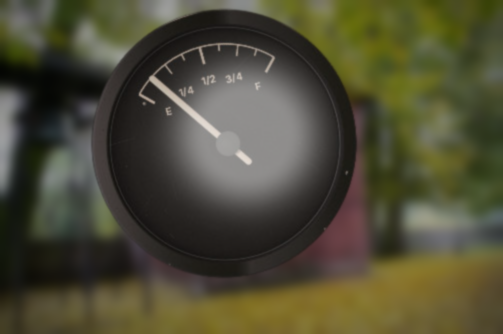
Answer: 0.125
